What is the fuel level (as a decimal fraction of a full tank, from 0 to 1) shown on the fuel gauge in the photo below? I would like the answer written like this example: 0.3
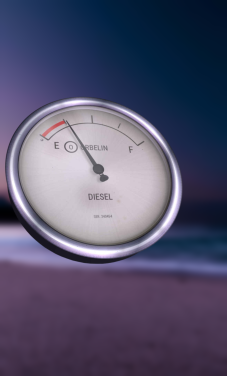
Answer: 0.25
